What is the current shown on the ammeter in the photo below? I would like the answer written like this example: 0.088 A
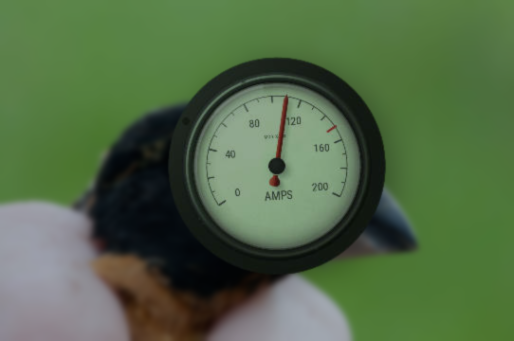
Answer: 110 A
